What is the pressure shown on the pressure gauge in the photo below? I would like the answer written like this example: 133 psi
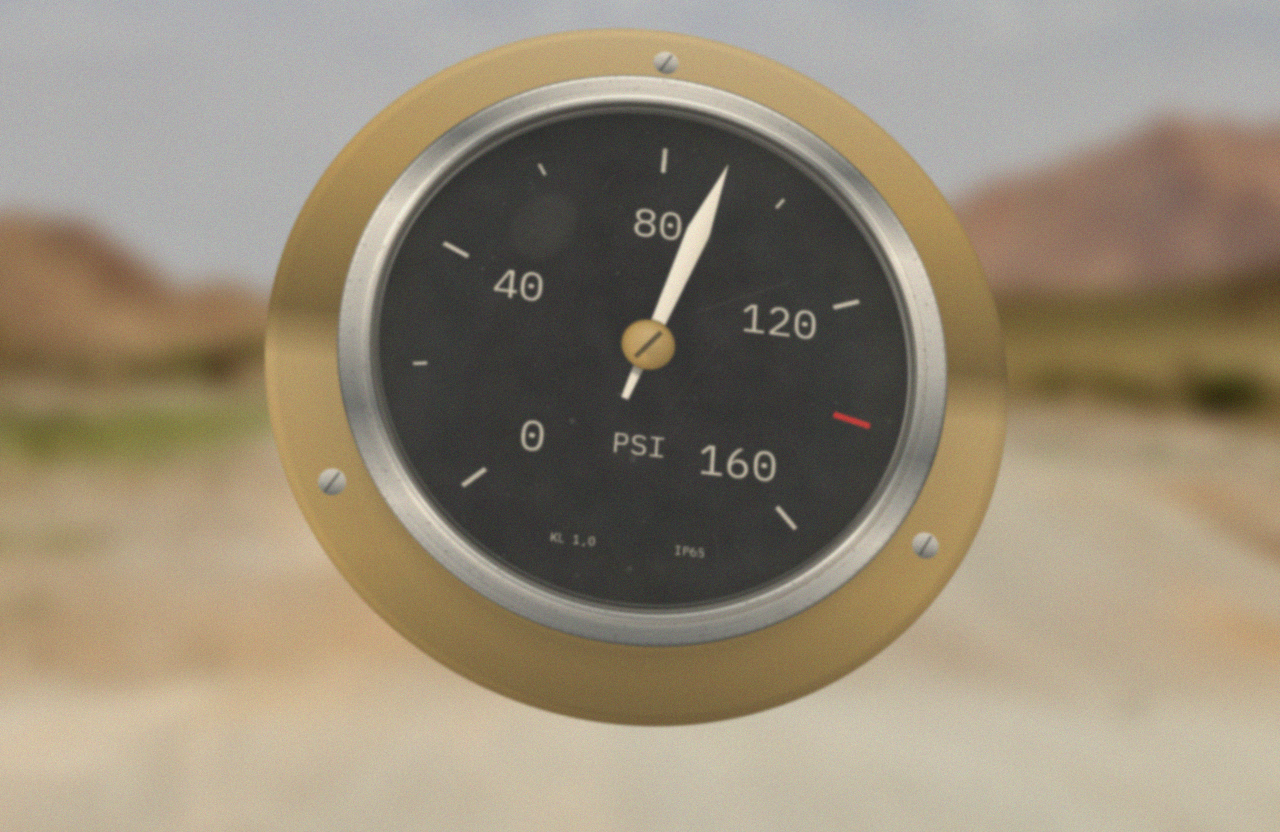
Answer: 90 psi
